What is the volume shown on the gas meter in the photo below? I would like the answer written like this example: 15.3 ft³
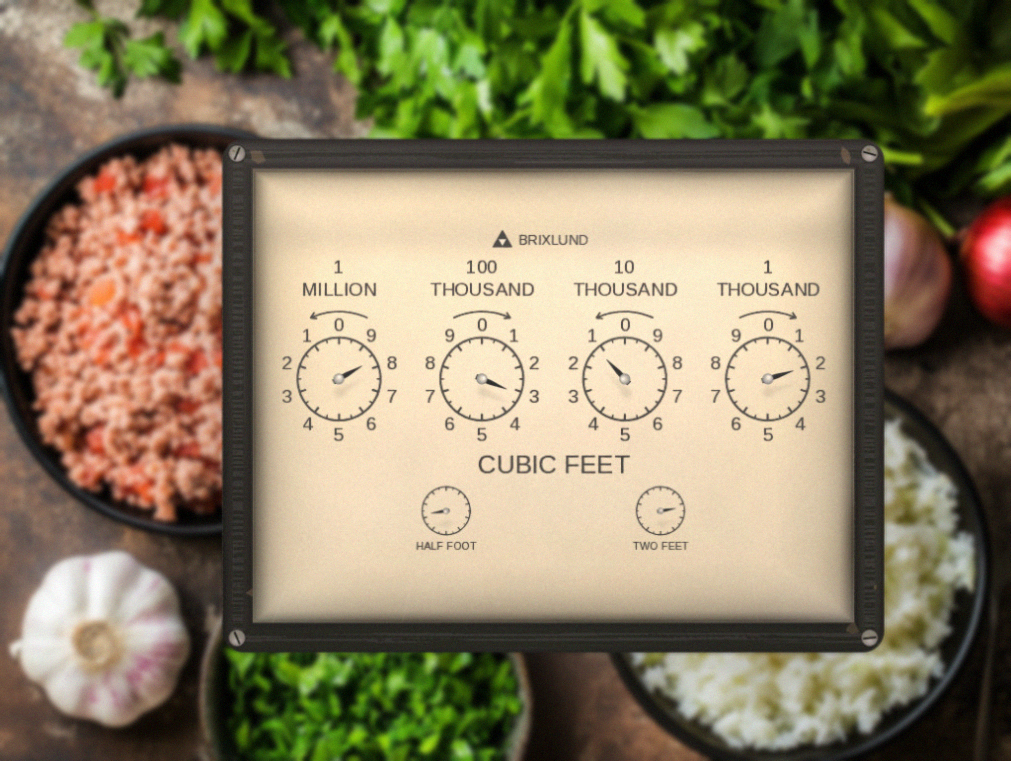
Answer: 831200 ft³
